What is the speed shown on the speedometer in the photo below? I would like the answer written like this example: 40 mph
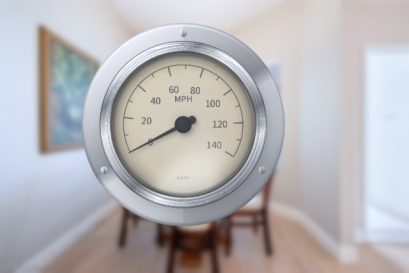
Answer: 0 mph
